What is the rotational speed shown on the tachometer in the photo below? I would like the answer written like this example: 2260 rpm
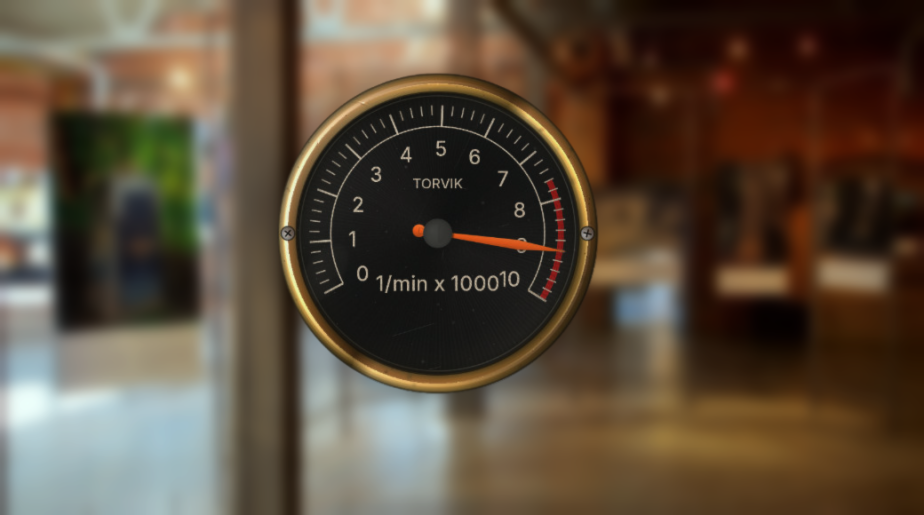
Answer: 9000 rpm
